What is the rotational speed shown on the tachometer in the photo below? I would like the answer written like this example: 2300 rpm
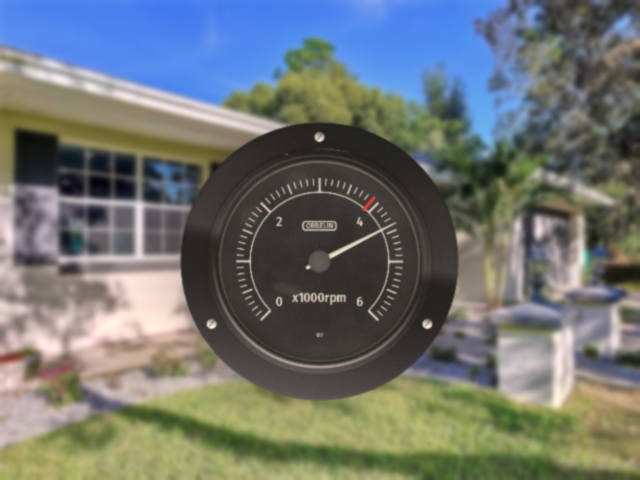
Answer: 4400 rpm
